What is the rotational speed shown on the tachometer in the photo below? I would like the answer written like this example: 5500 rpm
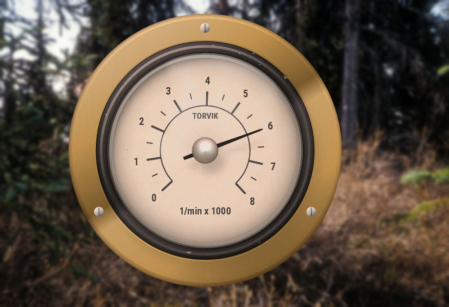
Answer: 6000 rpm
